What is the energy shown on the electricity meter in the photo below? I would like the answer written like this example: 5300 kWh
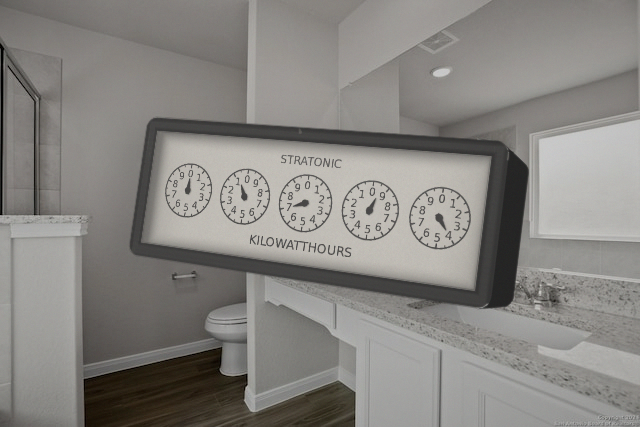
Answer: 694 kWh
